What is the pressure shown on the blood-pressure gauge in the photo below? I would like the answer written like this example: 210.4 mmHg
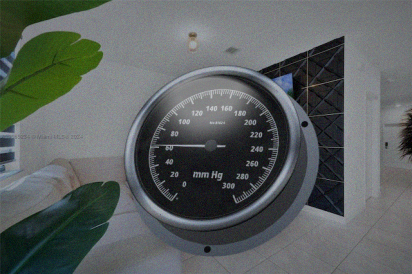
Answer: 60 mmHg
